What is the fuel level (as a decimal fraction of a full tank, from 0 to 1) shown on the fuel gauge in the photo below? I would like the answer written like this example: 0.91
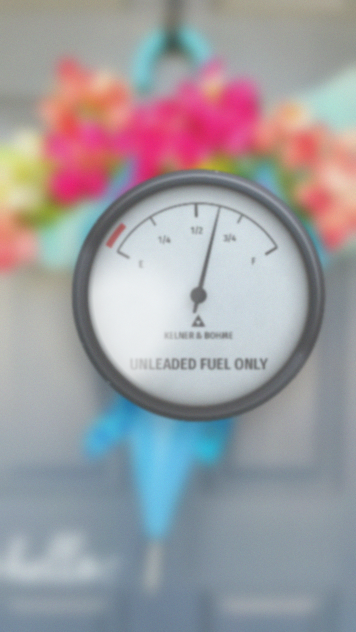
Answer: 0.625
